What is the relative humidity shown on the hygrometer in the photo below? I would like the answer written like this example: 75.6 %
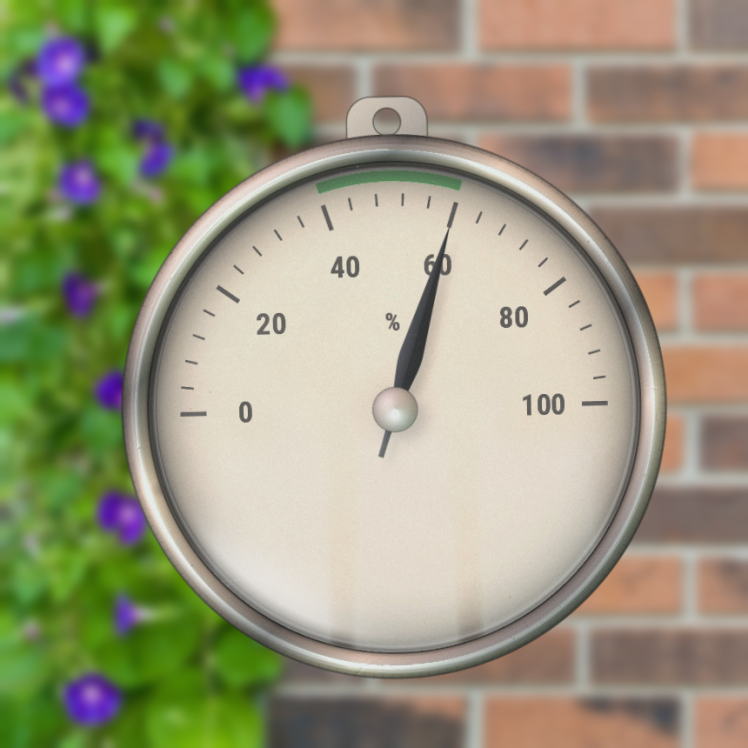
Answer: 60 %
